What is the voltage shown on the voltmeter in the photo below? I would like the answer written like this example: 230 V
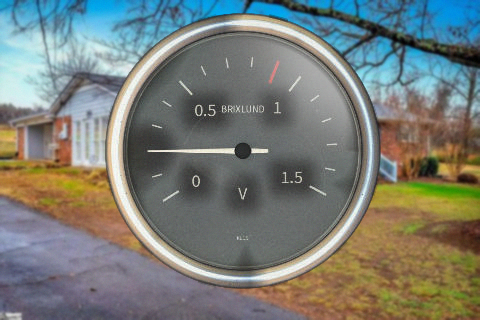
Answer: 0.2 V
